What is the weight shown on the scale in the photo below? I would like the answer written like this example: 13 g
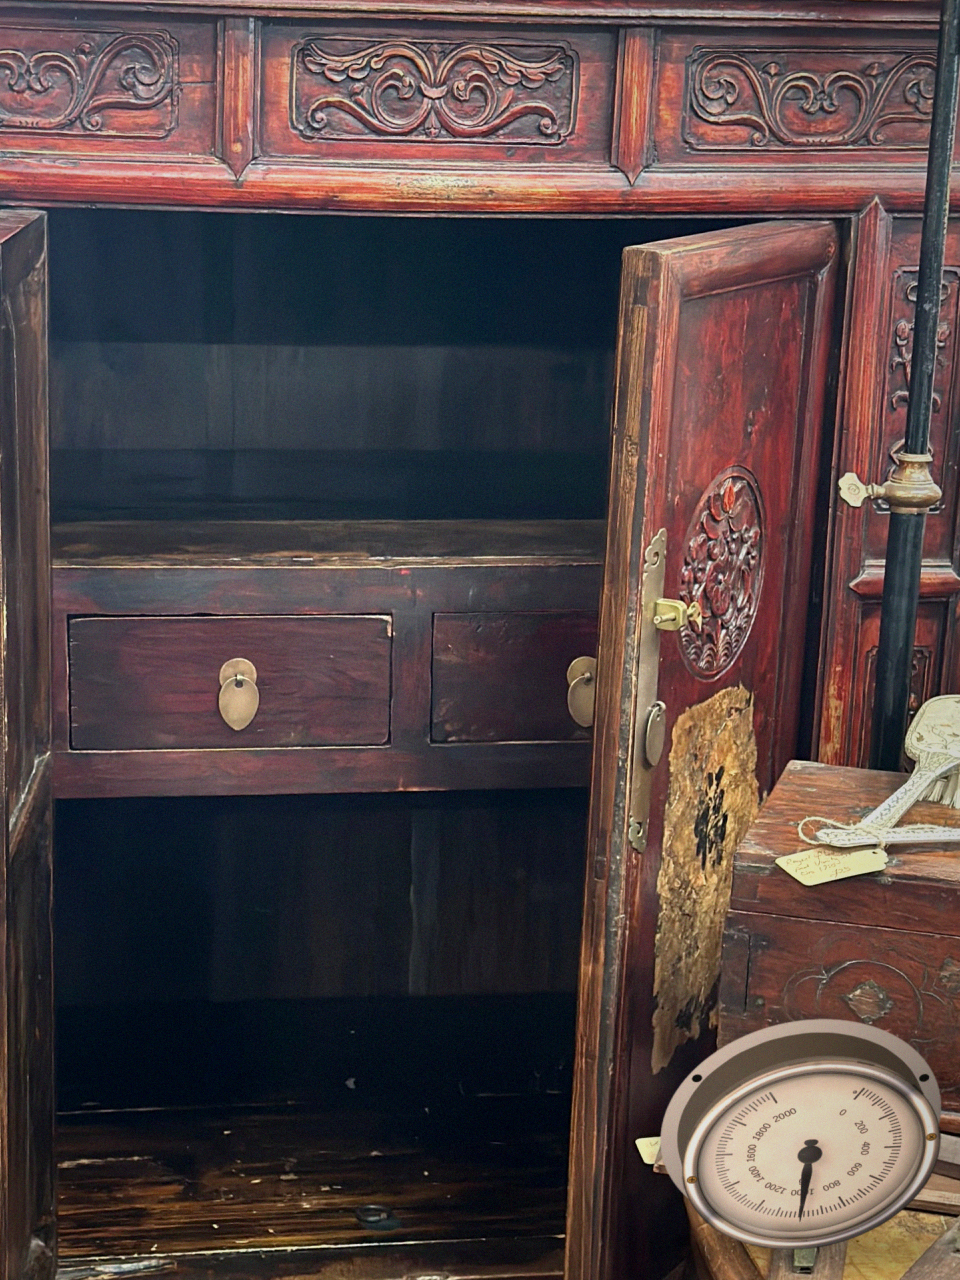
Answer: 1000 g
